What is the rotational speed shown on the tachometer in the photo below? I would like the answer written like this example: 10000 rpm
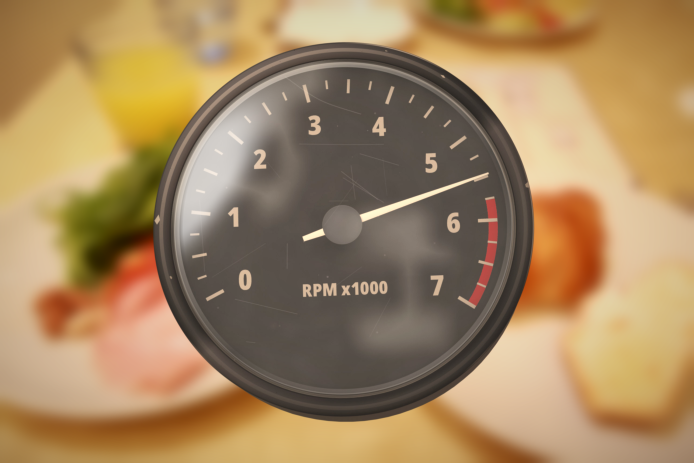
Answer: 5500 rpm
